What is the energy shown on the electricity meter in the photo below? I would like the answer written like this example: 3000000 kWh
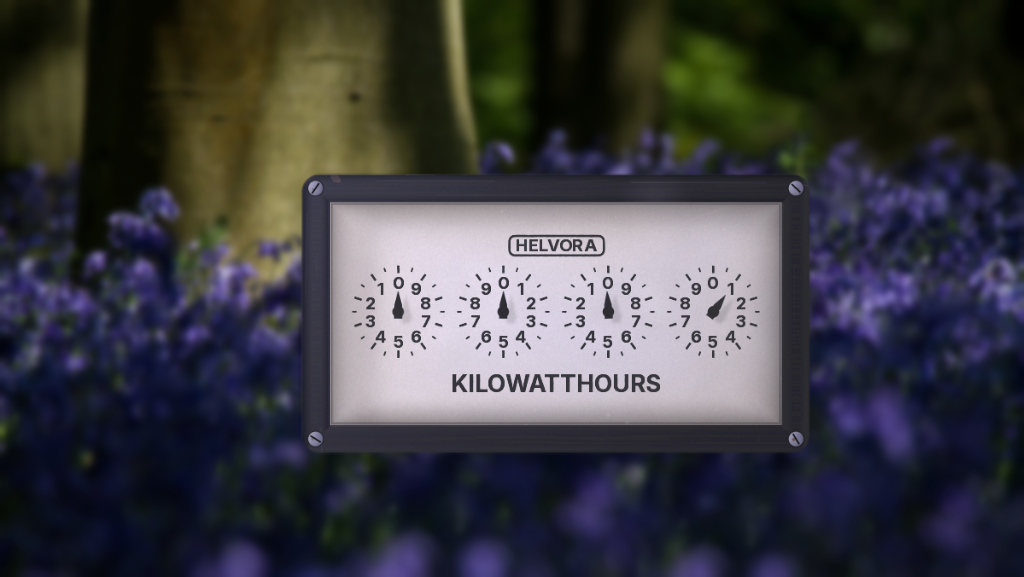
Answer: 1 kWh
